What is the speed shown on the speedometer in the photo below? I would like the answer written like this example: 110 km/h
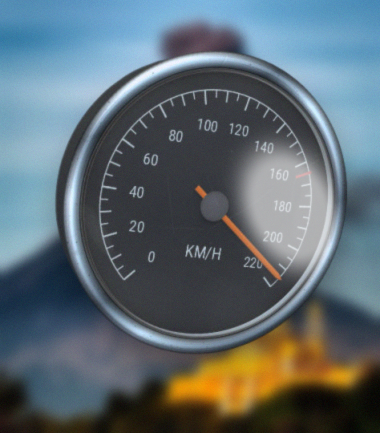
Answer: 215 km/h
